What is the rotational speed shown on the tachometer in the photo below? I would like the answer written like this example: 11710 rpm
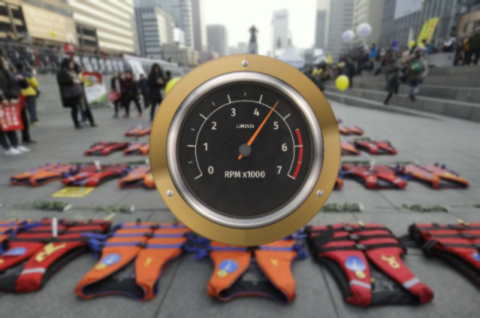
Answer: 4500 rpm
